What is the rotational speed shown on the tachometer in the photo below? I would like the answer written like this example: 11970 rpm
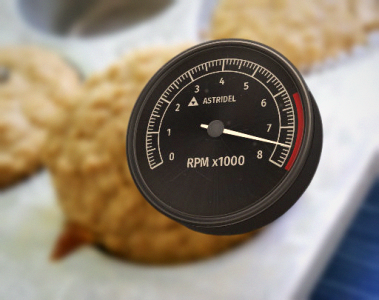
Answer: 7500 rpm
